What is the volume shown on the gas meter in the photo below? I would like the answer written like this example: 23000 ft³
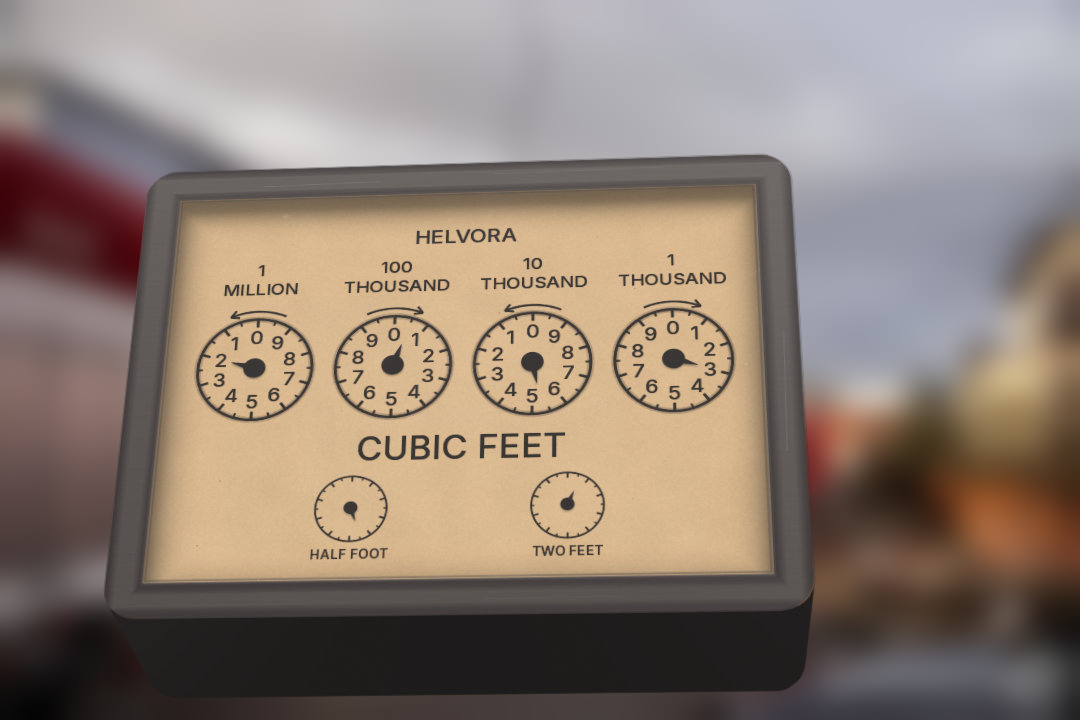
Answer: 205300 ft³
